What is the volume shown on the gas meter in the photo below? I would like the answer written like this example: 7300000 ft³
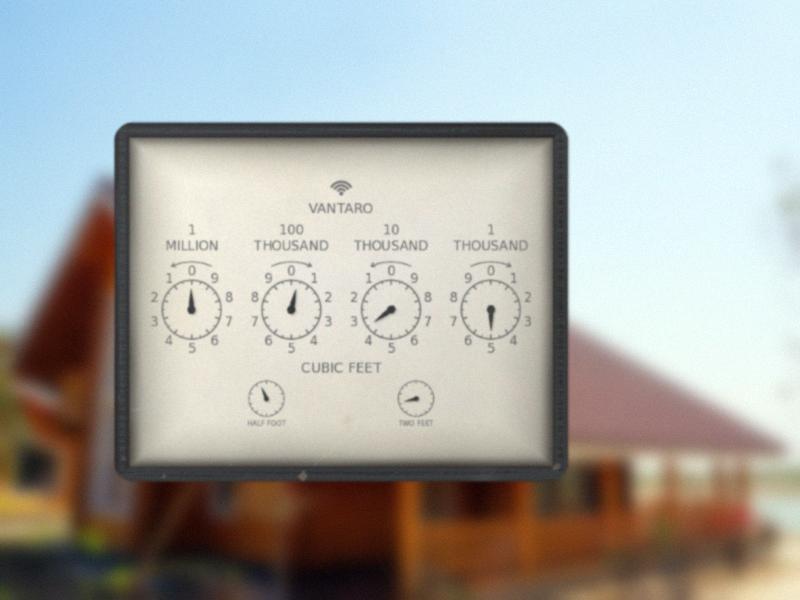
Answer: 3500 ft³
